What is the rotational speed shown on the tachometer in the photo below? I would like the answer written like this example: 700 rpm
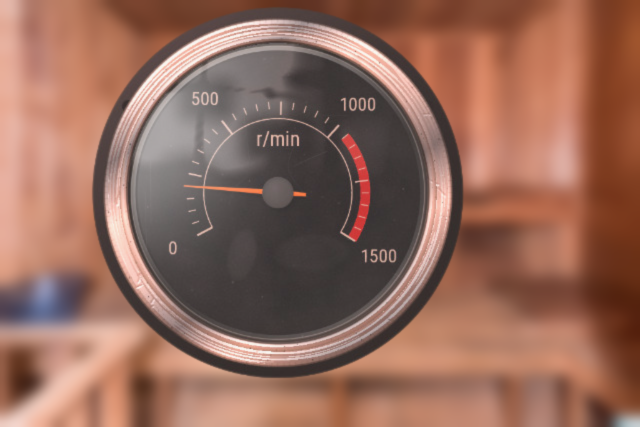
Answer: 200 rpm
